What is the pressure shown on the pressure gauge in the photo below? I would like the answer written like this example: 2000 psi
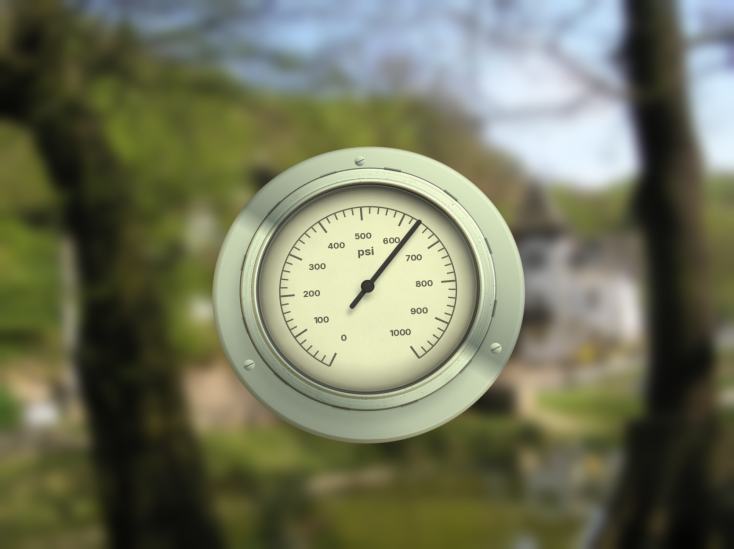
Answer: 640 psi
